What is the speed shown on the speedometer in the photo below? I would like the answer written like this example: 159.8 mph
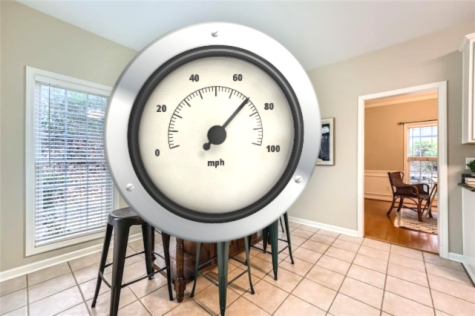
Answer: 70 mph
